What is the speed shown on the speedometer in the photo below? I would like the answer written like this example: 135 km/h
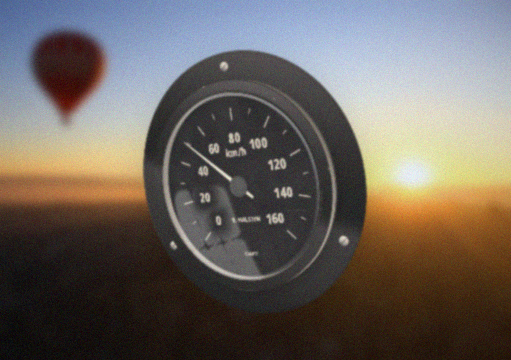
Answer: 50 km/h
